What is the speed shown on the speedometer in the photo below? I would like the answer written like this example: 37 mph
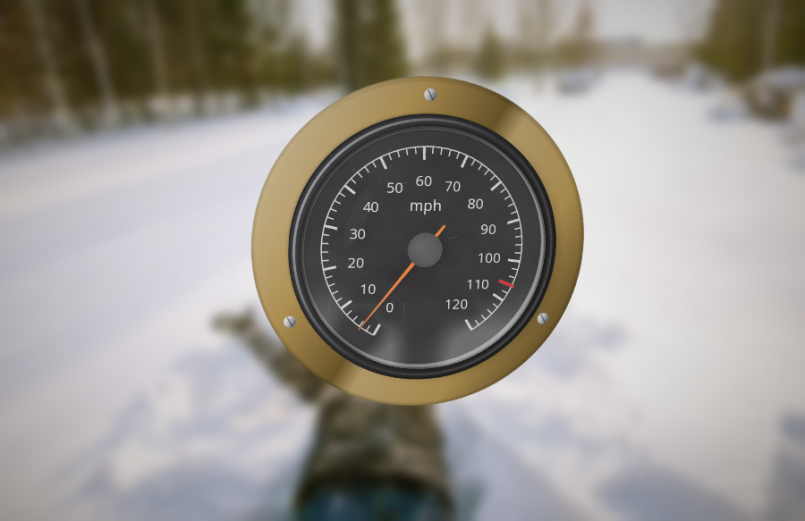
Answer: 4 mph
